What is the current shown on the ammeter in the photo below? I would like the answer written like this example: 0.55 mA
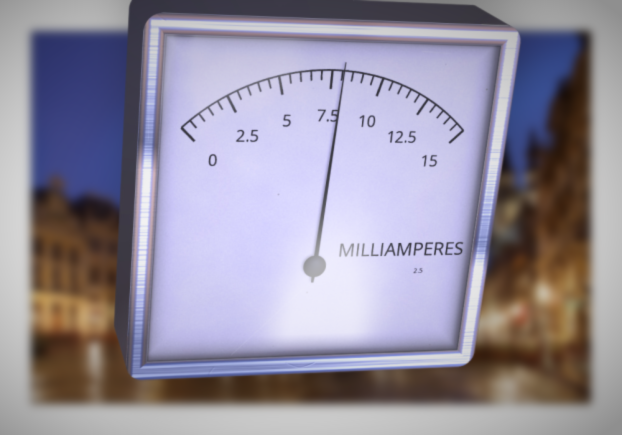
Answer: 8 mA
